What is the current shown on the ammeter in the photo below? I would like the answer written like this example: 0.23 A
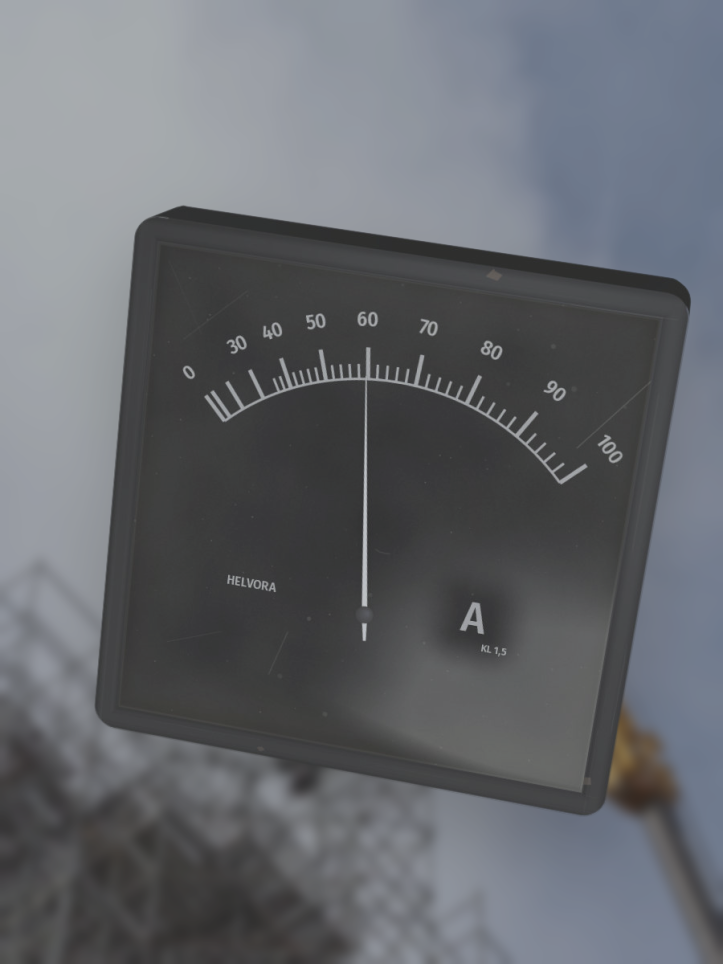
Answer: 60 A
